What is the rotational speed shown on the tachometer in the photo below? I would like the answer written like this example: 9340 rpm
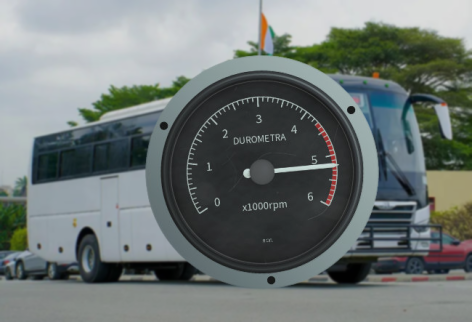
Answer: 5200 rpm
